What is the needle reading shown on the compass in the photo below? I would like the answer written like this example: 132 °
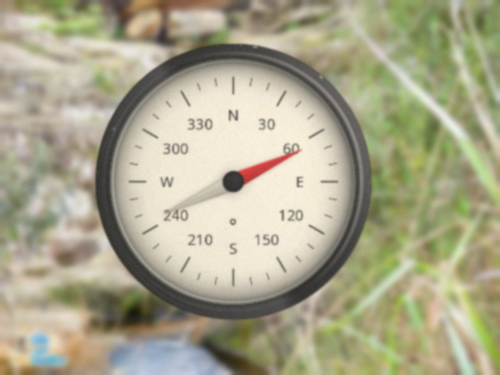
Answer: 65 °
